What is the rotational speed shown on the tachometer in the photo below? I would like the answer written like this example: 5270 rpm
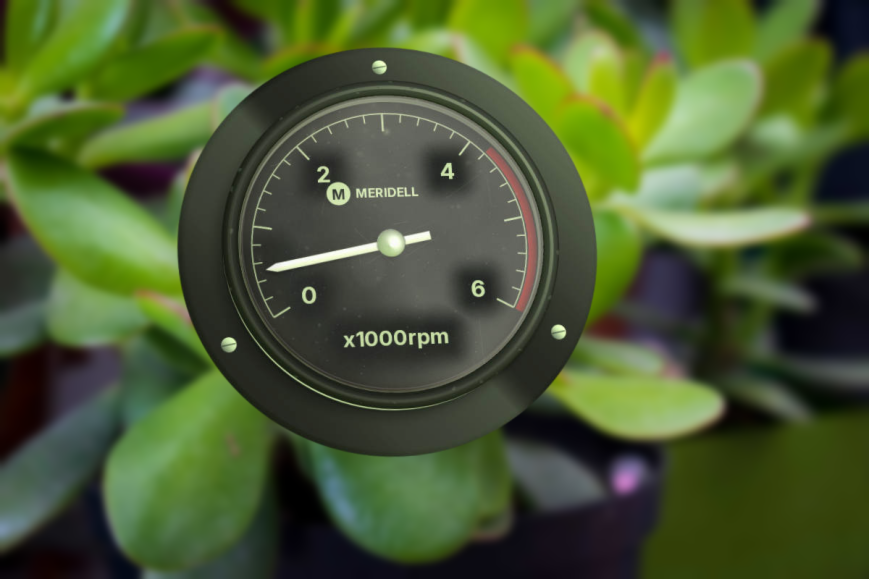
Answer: 500 rpm
